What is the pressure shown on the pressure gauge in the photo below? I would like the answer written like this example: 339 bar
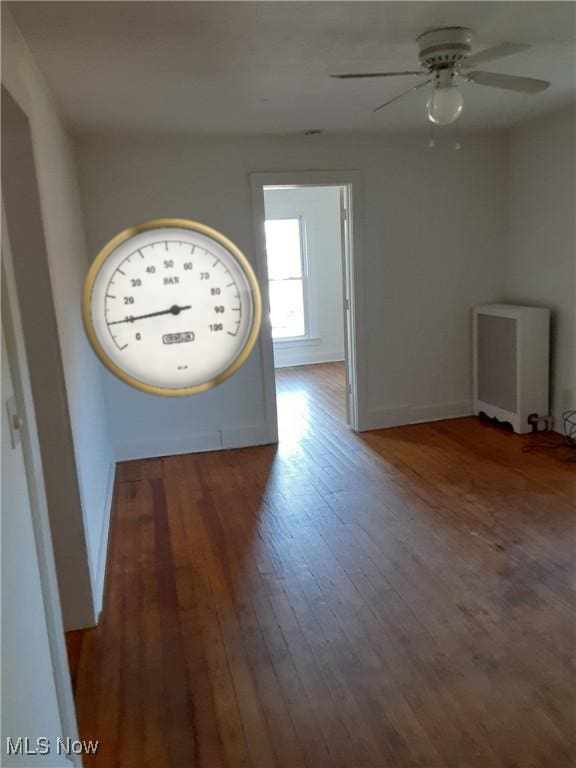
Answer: 10 bar
